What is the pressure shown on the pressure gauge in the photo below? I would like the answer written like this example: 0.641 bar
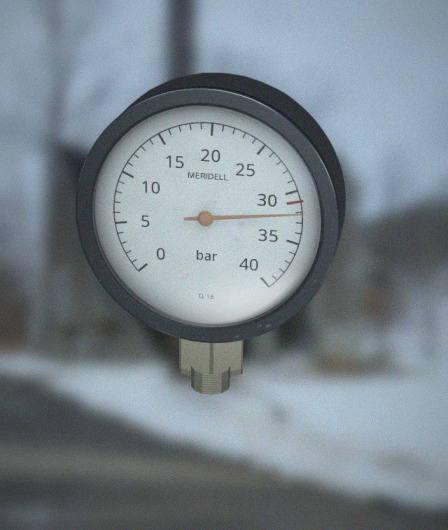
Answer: 32 bar
